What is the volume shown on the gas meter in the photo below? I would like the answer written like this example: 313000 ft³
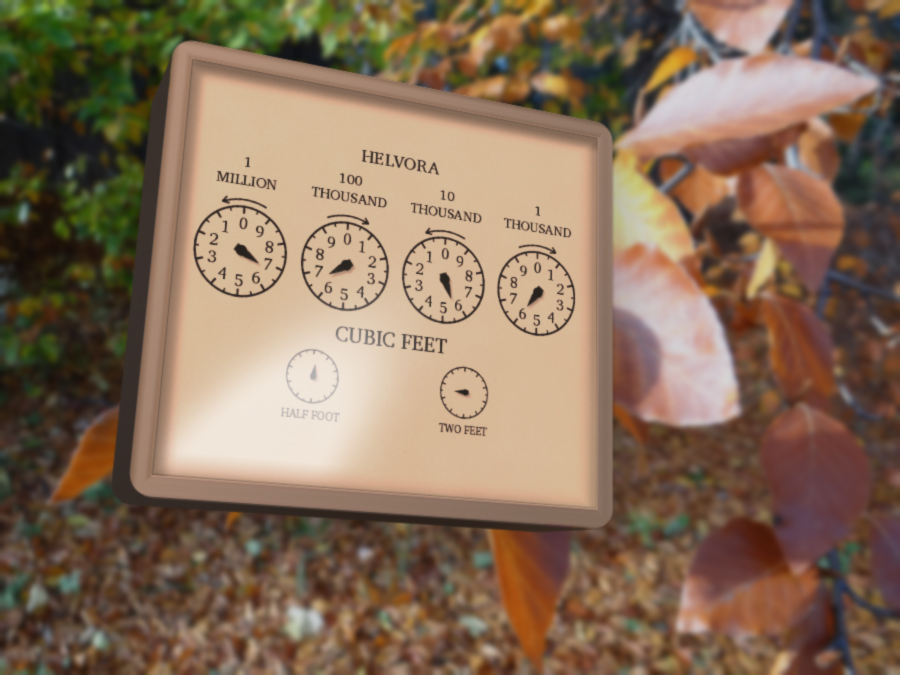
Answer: 665600 ft³
